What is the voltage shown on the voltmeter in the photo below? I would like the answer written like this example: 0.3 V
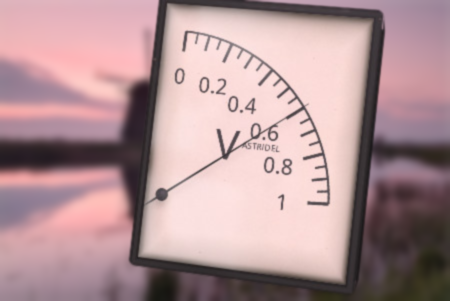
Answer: 0.6 V
